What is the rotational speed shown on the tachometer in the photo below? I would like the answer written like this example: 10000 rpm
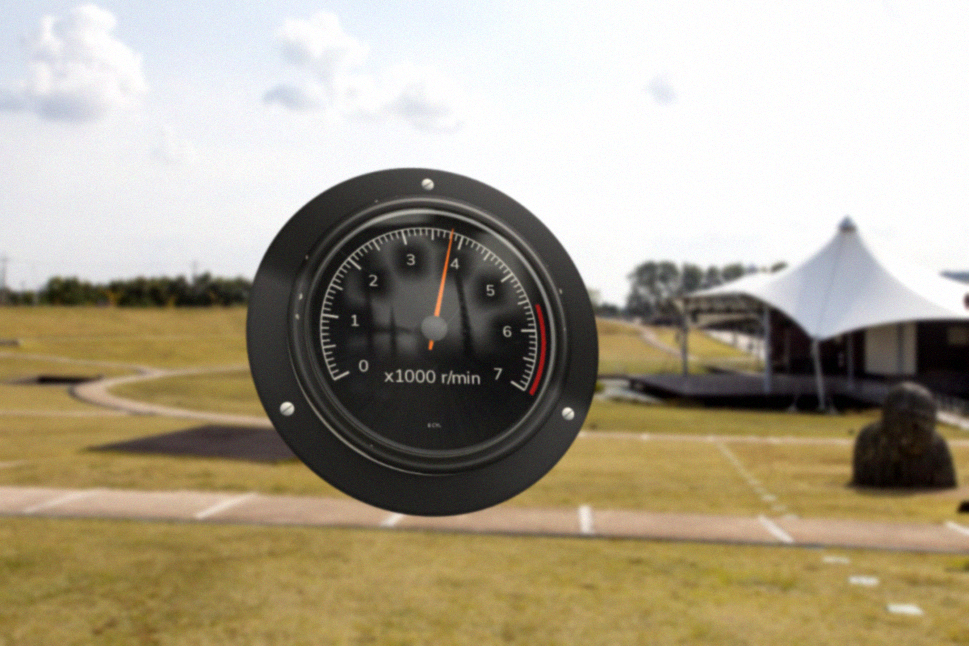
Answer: 3800 rpm
